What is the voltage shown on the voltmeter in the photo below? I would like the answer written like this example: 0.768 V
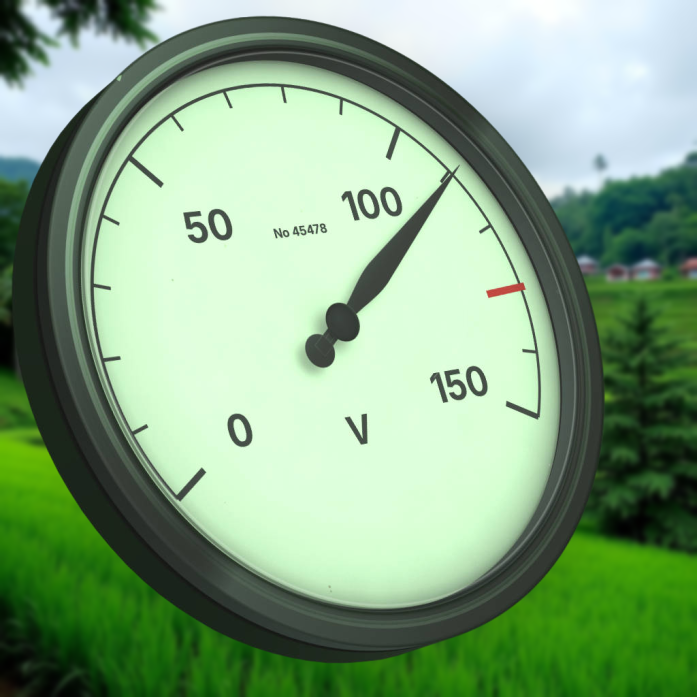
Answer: 110 V
